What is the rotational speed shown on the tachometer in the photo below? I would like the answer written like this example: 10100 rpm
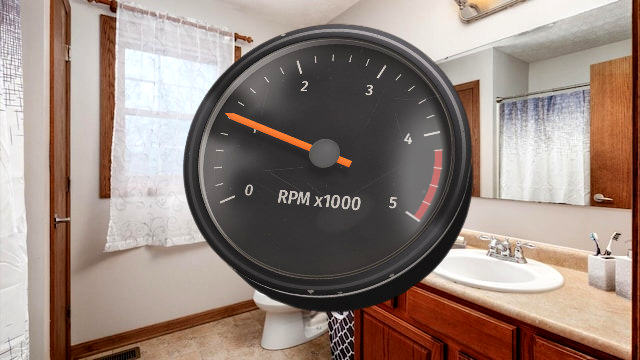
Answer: 1000 rpm
